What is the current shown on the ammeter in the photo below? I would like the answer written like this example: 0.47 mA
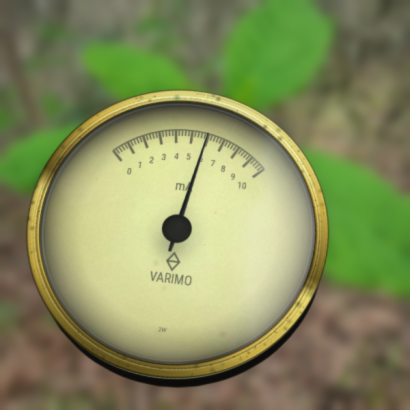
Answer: 6 mA
